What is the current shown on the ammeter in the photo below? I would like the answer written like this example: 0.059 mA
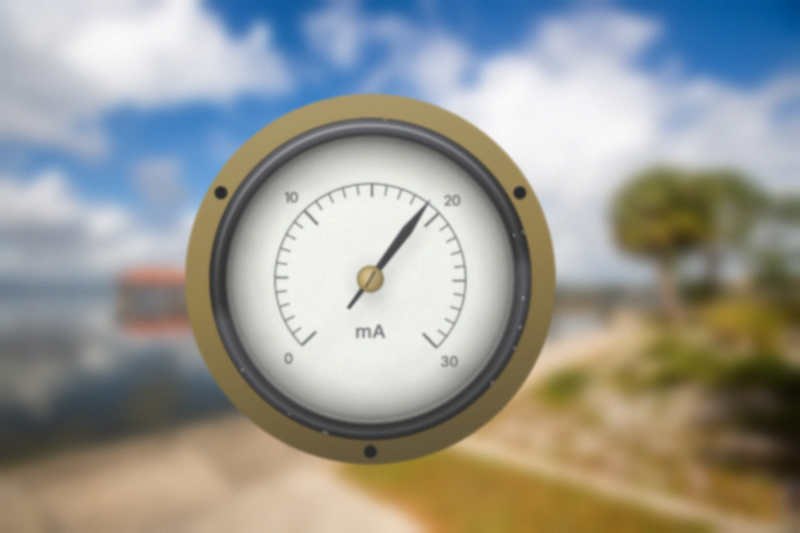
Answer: 19 mA
